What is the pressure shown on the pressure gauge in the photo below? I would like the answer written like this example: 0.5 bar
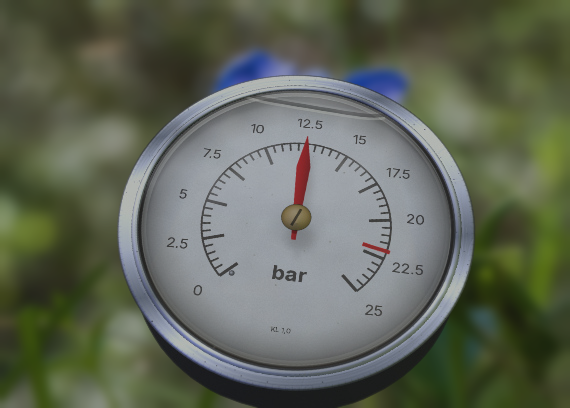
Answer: 12.5 bar
